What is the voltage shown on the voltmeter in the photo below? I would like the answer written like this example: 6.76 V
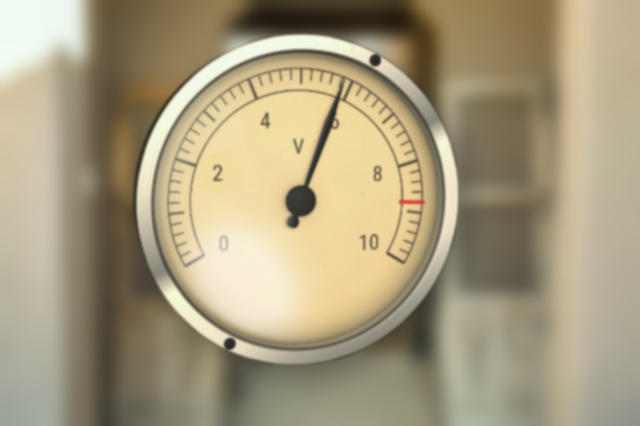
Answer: 5.8 V
